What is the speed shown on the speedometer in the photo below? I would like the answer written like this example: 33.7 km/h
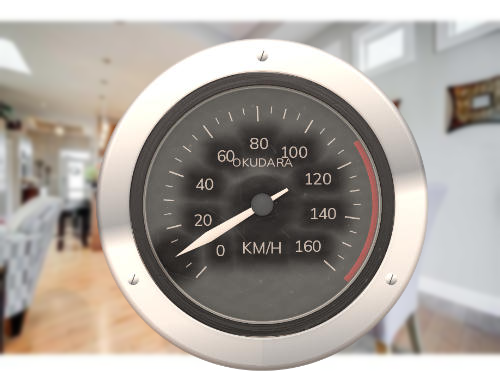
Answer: 10 km/h
